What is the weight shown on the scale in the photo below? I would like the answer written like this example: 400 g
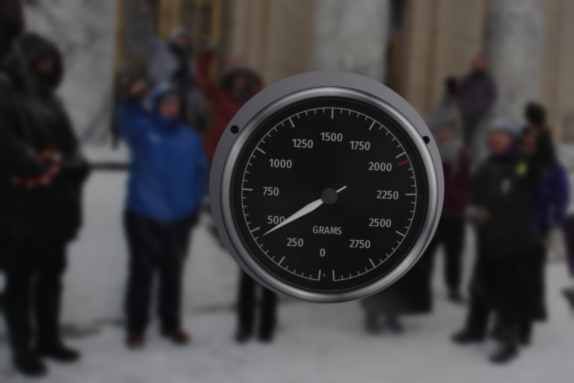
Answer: 450 g
